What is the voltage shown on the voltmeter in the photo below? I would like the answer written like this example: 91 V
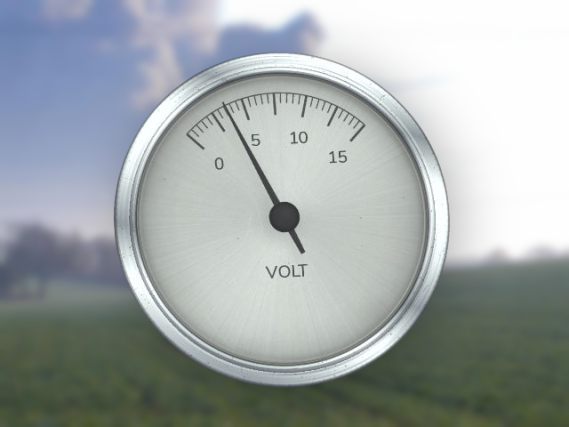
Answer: 3.5 V
